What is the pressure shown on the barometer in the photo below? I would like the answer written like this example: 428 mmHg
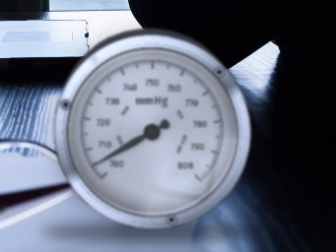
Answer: 705 mmHg
